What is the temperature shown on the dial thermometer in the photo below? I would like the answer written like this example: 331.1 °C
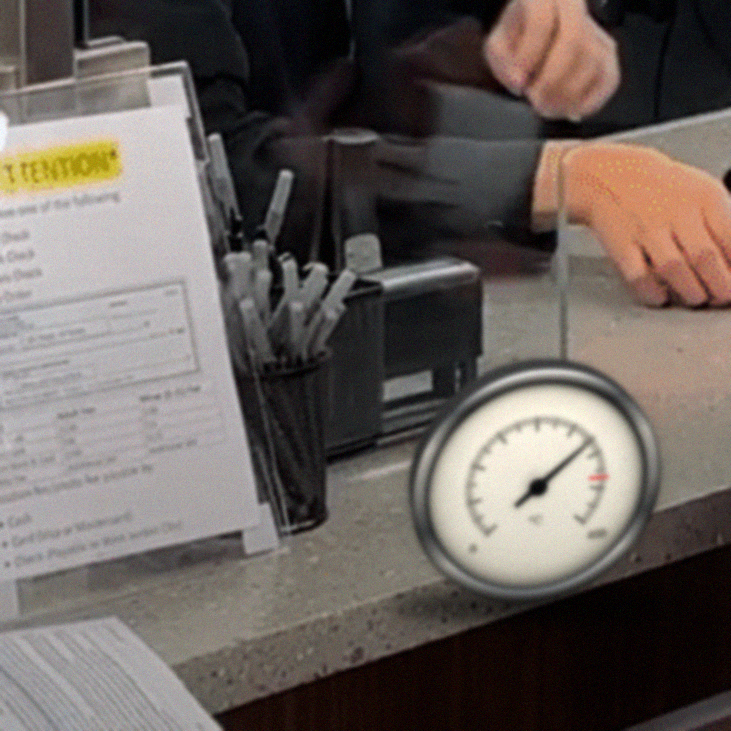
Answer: 275 °C
